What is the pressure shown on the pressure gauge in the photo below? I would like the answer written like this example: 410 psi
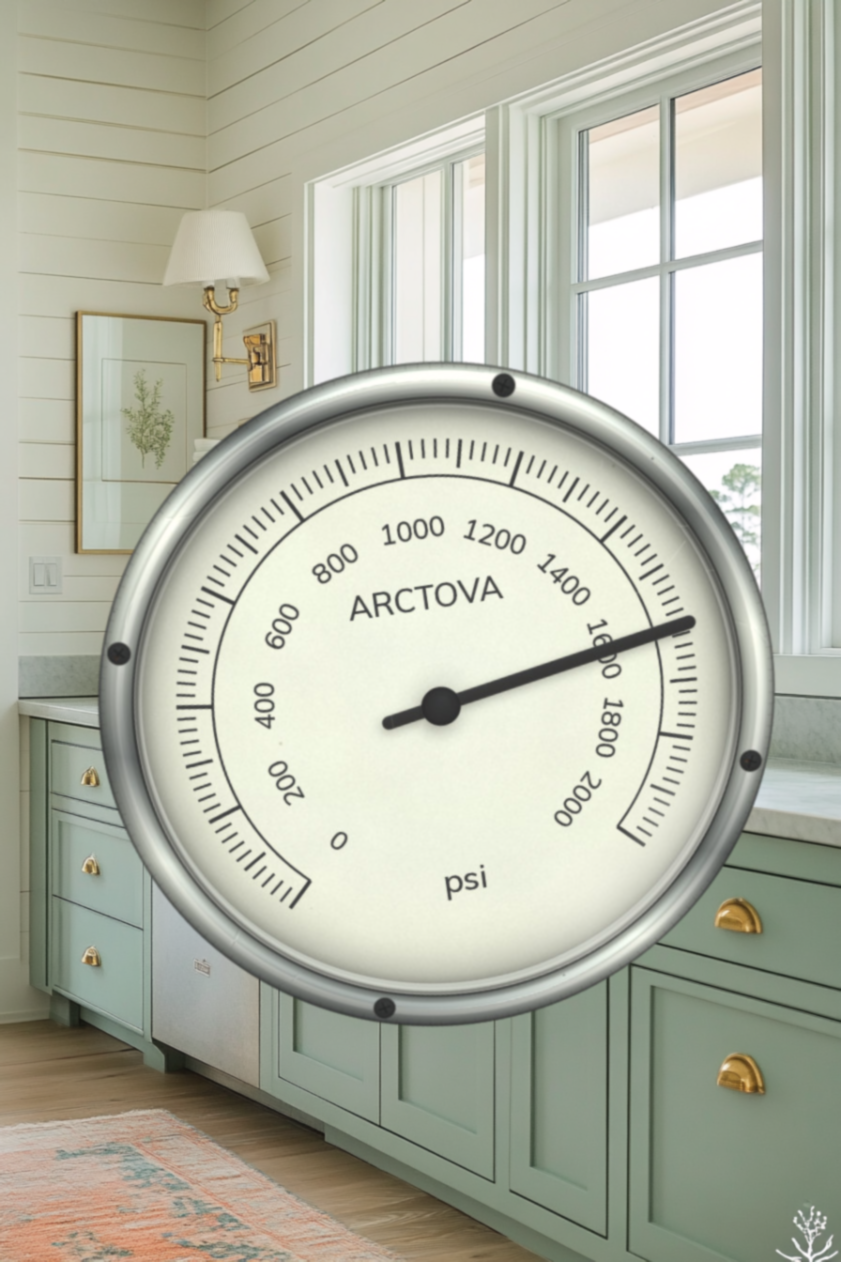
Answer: 1600 psi
